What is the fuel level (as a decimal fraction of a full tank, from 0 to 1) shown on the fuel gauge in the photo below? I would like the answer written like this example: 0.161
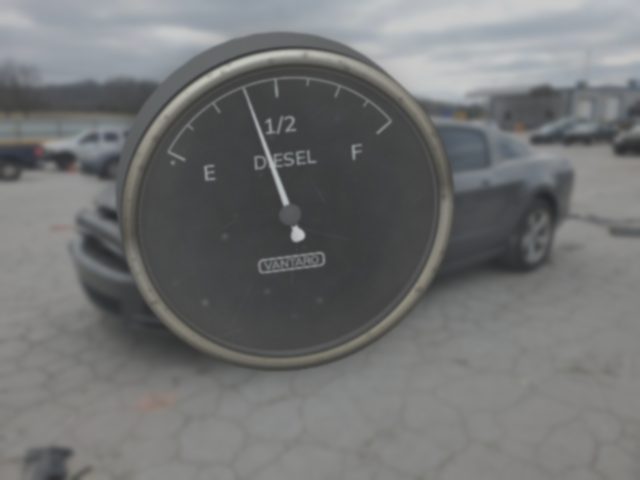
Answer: 0.375
